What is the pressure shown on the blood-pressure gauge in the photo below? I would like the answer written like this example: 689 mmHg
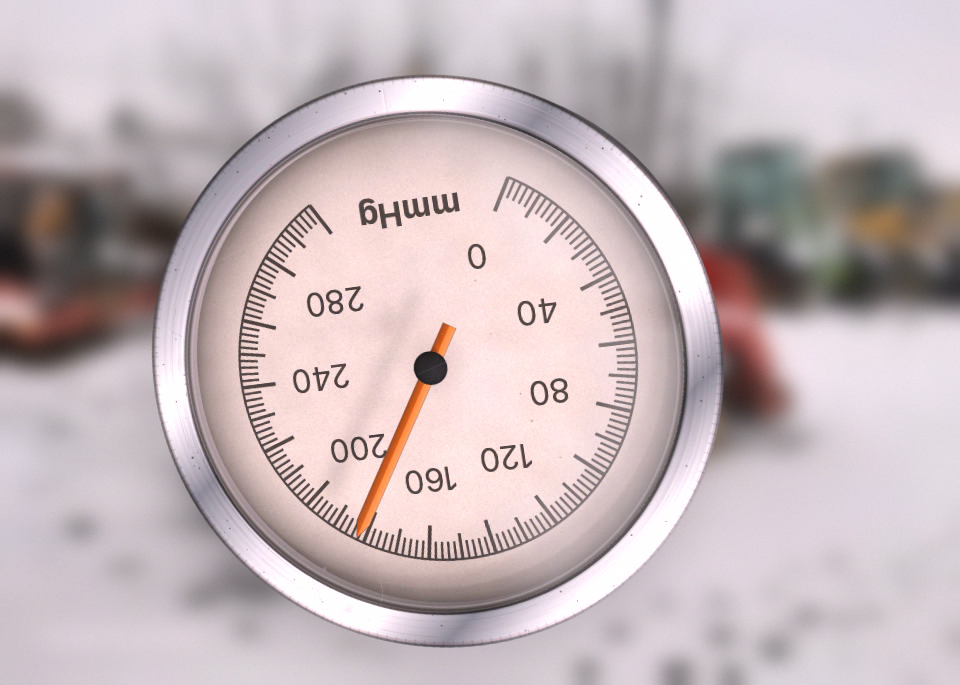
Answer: 182 mmHg
